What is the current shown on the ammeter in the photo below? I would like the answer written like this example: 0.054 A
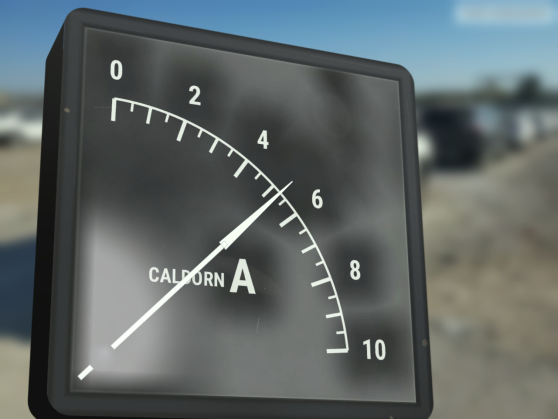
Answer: 5.25 A
